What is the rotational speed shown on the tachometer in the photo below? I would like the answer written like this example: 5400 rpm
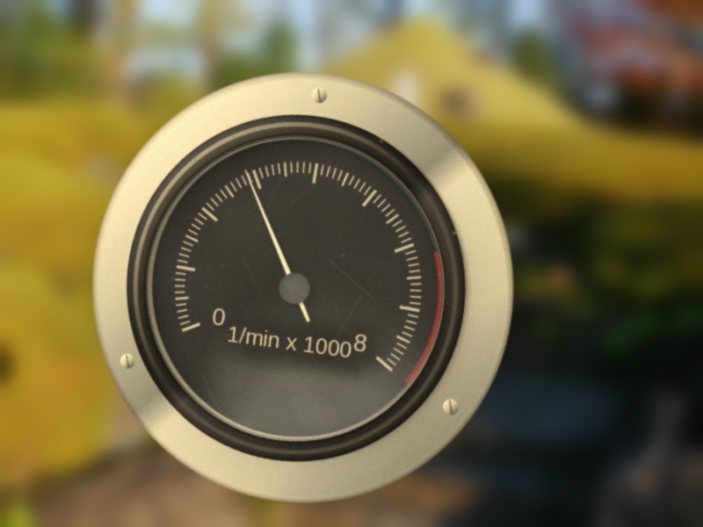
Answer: 2900 rpm
